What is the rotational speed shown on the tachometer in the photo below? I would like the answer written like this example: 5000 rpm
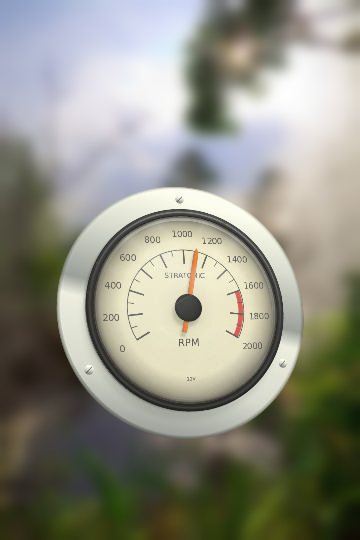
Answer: 1100 rpm
